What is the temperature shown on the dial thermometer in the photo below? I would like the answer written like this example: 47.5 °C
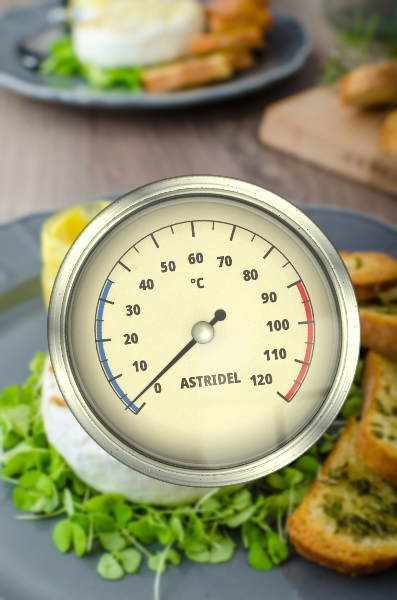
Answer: 2.5 °C
